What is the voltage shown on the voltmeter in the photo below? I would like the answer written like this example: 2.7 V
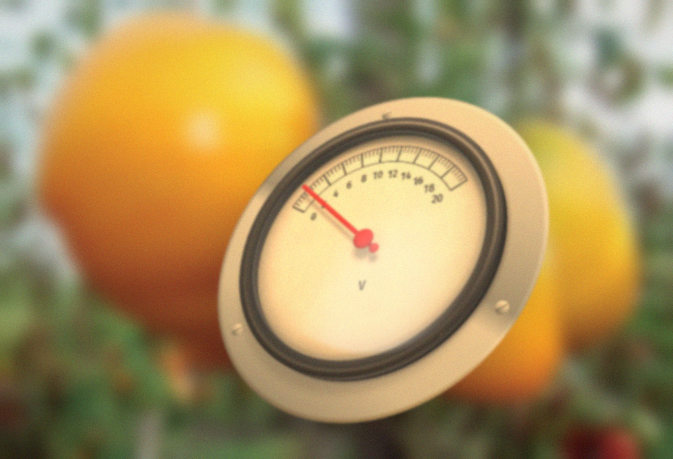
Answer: 2 V
